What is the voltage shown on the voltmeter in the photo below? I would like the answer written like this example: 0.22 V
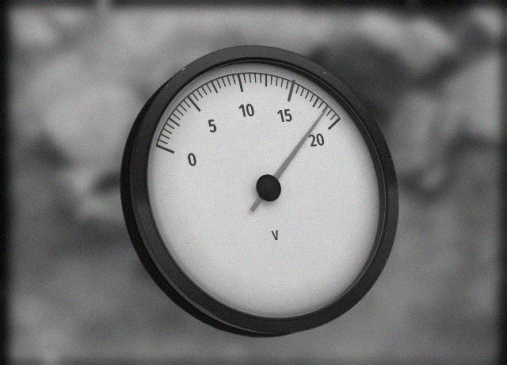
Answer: 18.5 V
